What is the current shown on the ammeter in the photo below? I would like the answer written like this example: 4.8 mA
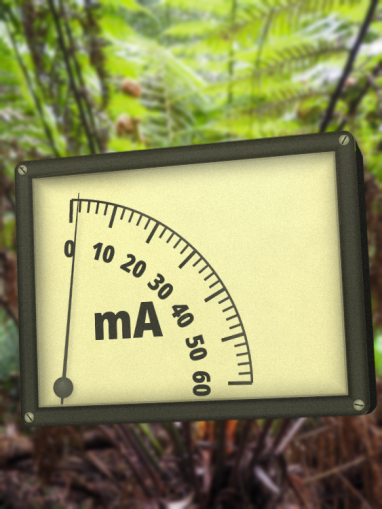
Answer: 2 mA
